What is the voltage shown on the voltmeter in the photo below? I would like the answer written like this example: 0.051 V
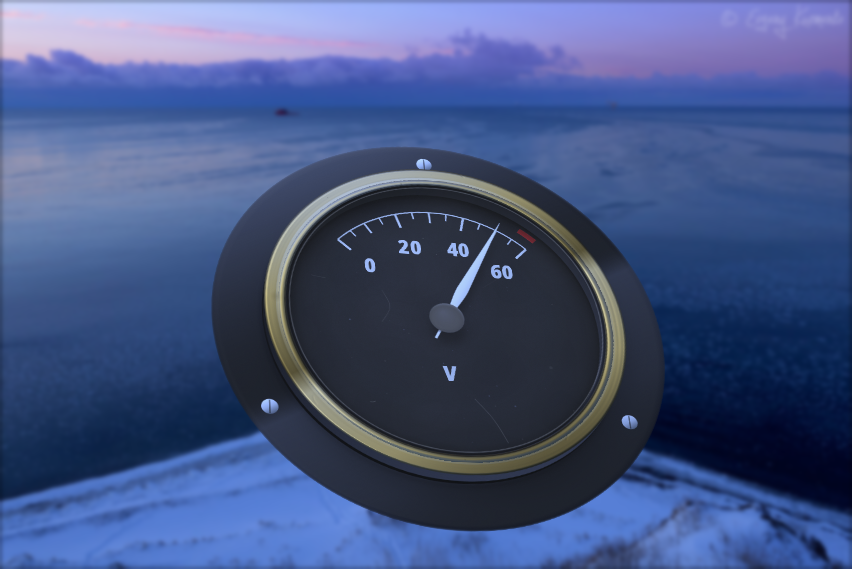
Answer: 50 V
